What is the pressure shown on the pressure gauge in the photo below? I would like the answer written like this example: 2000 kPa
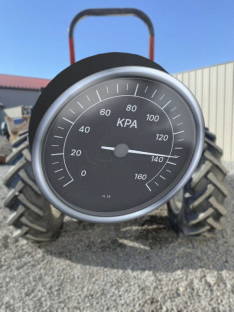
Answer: 135 kPa
